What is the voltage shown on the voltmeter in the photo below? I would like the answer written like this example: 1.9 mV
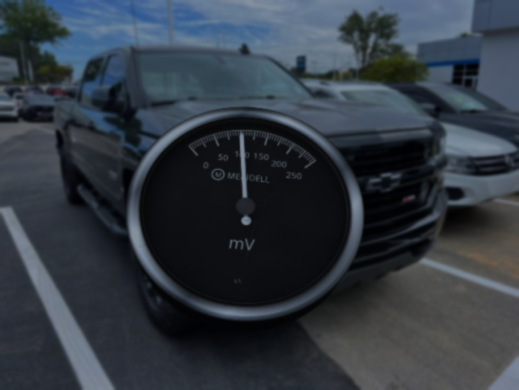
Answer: 100 mV
